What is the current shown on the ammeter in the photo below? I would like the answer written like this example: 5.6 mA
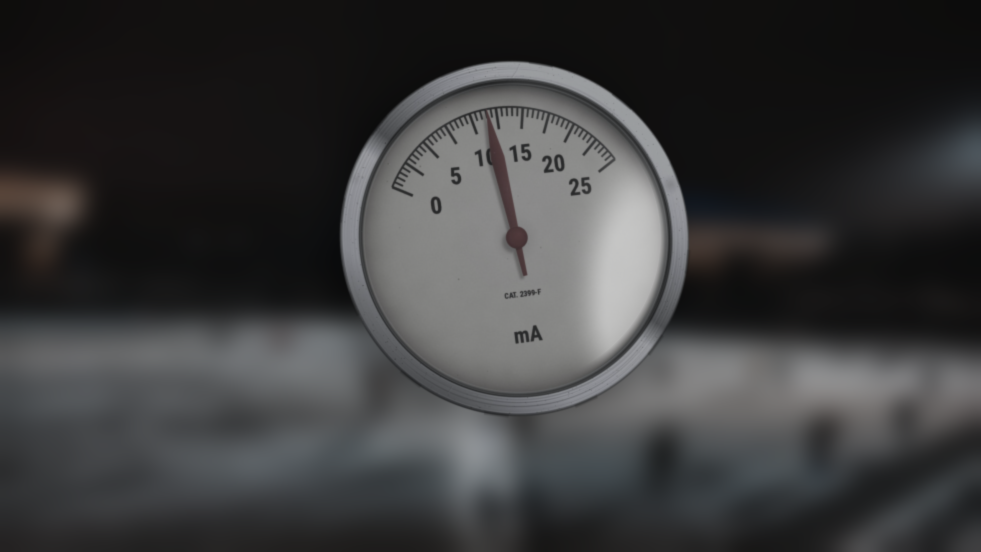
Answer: 11.5 mA
